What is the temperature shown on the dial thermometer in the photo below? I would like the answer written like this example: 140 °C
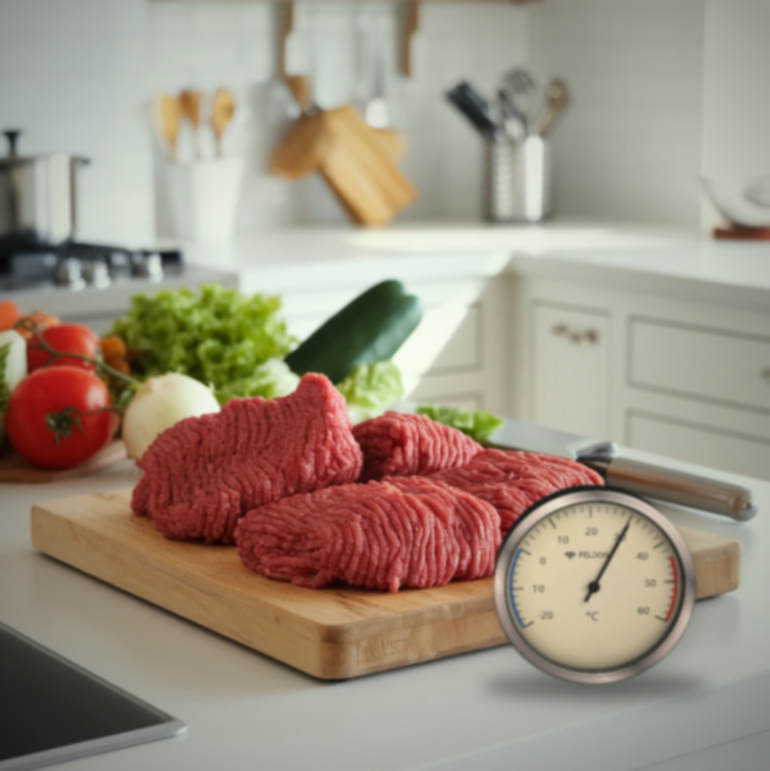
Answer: 30 °C
